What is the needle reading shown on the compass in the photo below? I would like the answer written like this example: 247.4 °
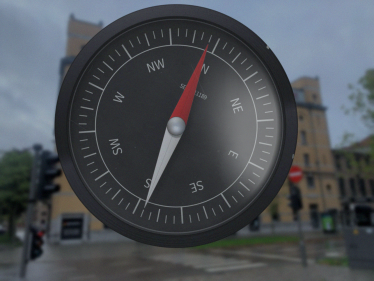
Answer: 355 °
